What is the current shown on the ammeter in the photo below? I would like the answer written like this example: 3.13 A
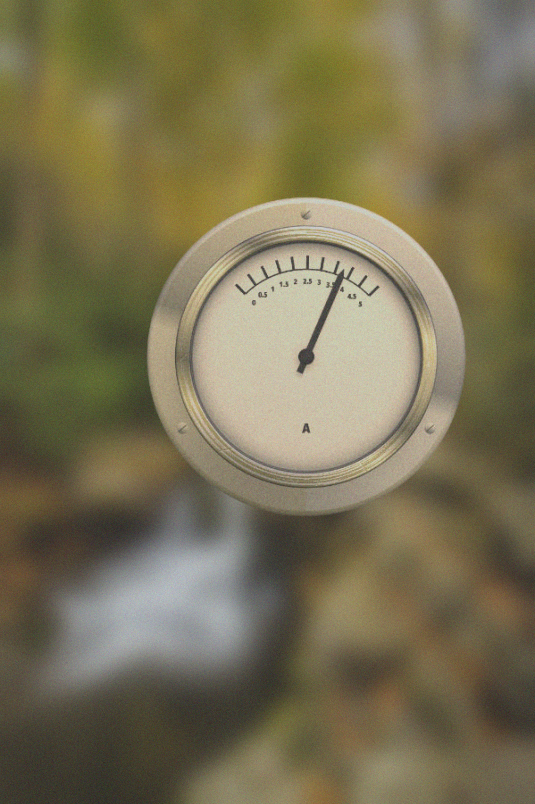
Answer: 3.75 A
